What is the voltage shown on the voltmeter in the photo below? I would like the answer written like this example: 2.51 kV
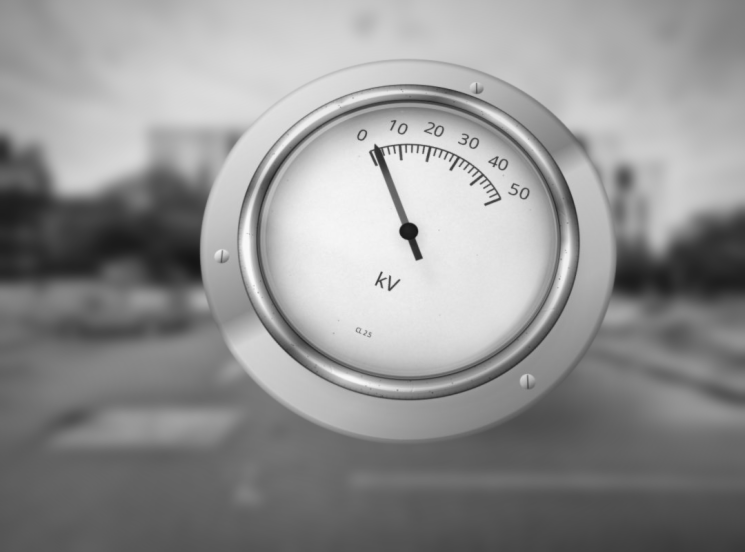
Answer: 2 kV
